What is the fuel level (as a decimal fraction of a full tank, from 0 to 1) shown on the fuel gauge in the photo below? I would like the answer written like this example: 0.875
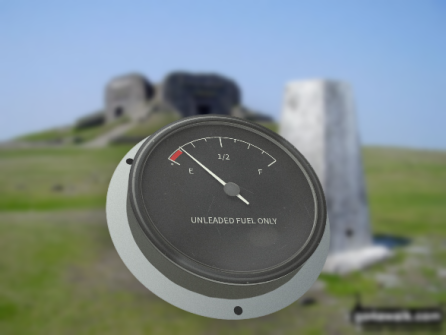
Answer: 0.125
